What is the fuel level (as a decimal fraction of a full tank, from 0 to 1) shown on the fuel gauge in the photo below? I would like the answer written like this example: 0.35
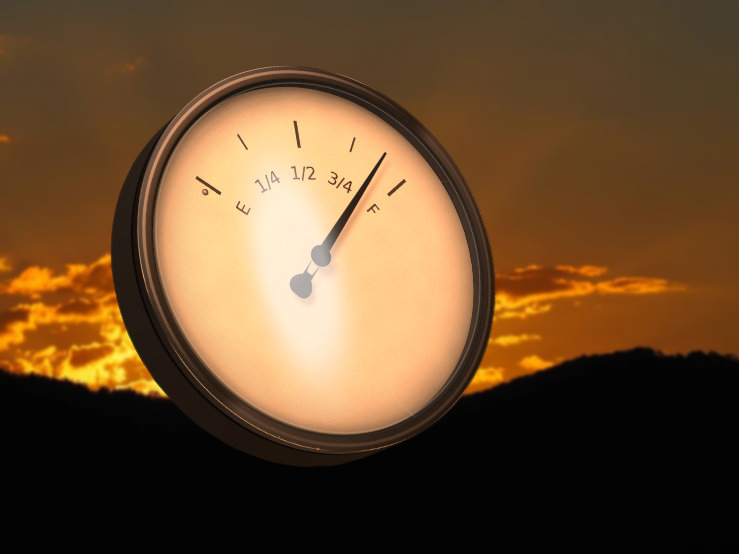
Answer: 0.875
